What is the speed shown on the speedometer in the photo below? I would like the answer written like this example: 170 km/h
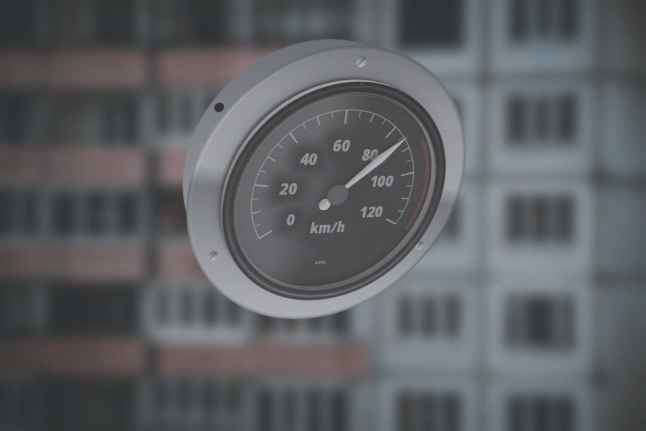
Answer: 85 km/h
